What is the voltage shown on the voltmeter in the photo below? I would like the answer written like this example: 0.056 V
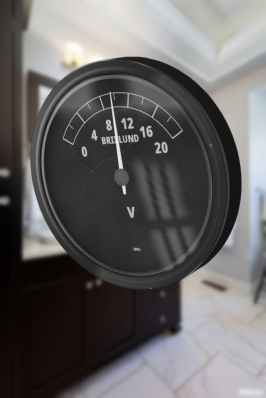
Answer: 10 V
